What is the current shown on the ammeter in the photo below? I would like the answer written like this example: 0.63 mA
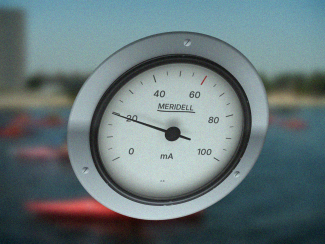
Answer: 20 mA
